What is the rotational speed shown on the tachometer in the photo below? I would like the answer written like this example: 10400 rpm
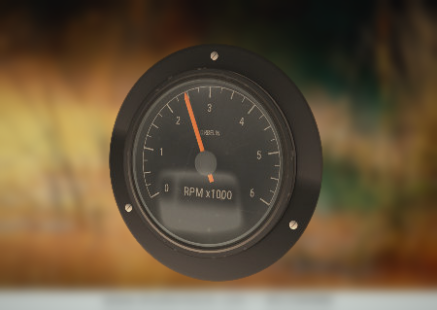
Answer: 2500 rpm
